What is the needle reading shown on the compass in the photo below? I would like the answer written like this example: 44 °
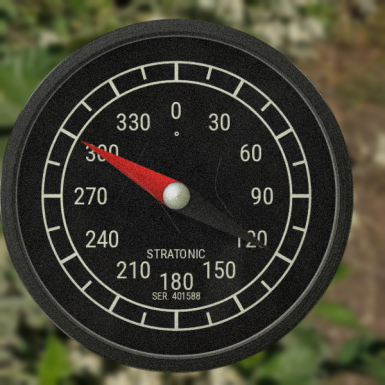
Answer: 300 °
